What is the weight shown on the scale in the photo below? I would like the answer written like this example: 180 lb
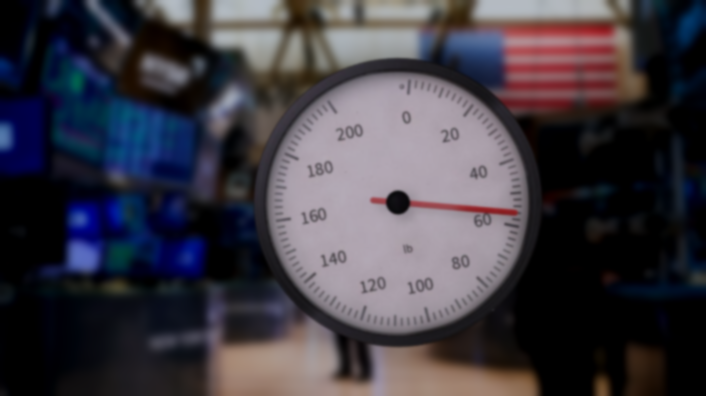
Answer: 56 lb
